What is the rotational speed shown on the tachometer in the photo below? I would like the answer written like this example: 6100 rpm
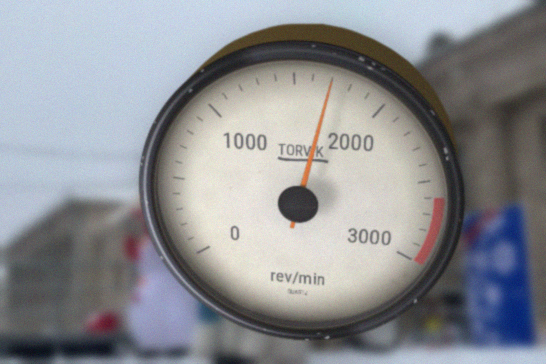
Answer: 1700 rpm
